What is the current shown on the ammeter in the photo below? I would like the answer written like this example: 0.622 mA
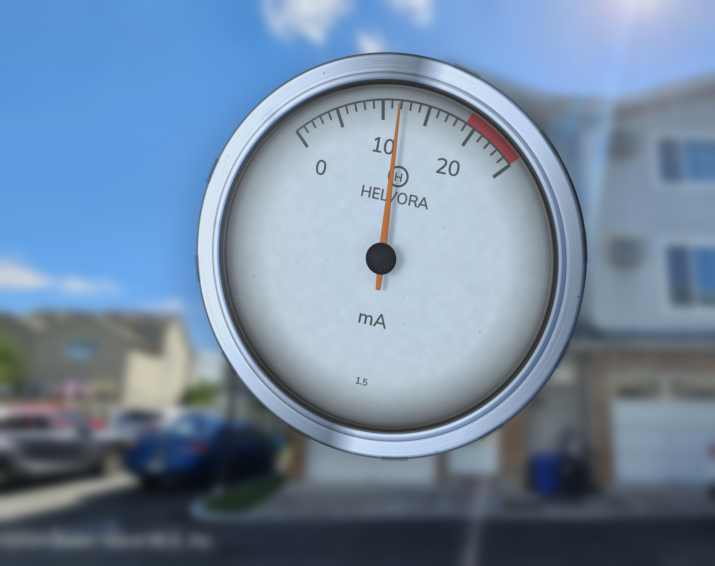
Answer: 12 mA
